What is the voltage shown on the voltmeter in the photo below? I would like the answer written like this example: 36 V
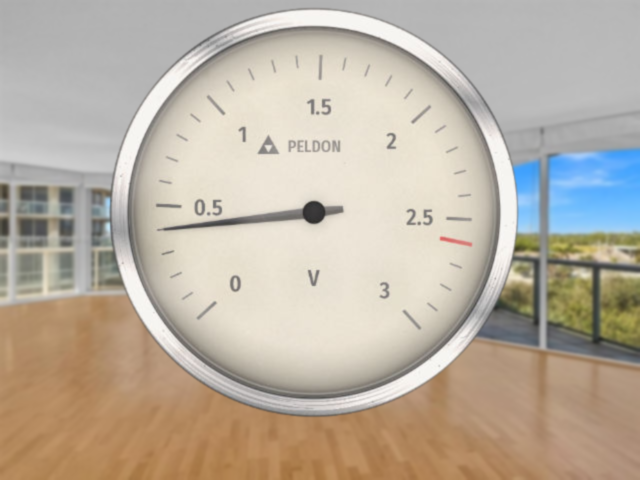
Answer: 0.4 V
